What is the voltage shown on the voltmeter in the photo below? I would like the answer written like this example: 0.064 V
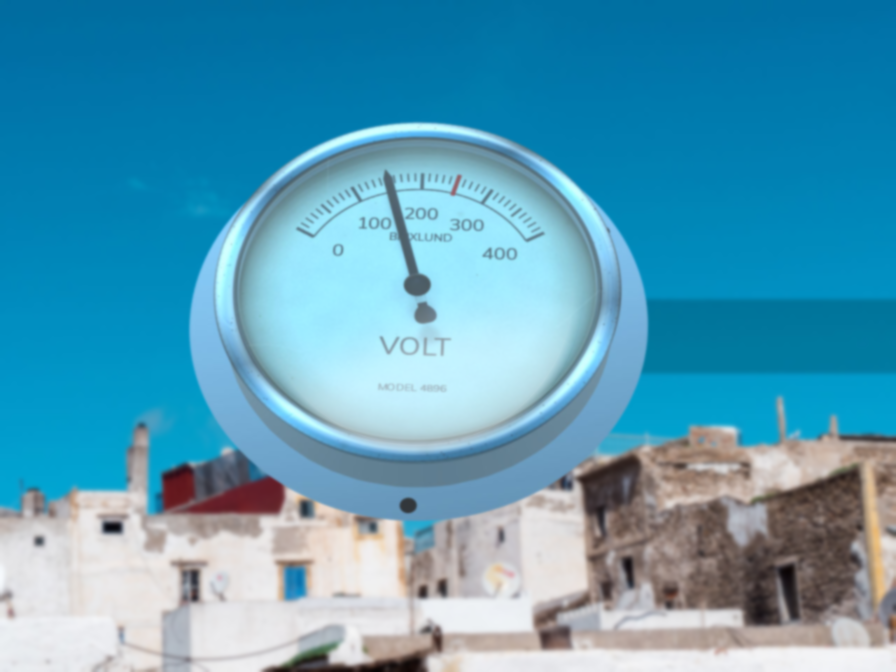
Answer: 150 V
